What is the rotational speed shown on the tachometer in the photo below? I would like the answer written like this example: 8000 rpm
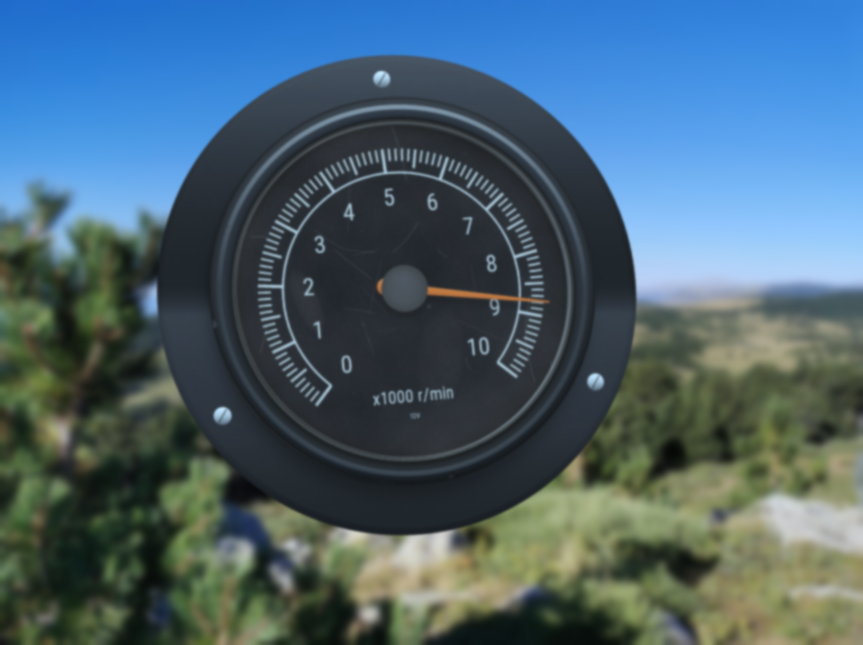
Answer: 8800 rpm
